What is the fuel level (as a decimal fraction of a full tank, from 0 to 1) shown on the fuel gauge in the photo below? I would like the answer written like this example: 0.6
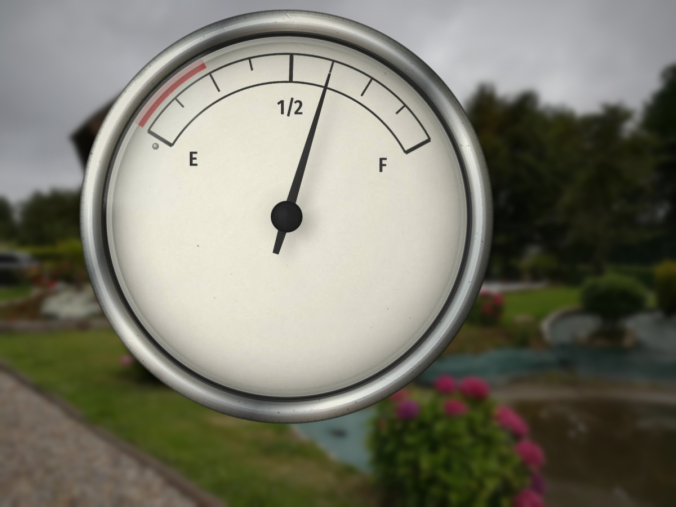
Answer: 0.625
